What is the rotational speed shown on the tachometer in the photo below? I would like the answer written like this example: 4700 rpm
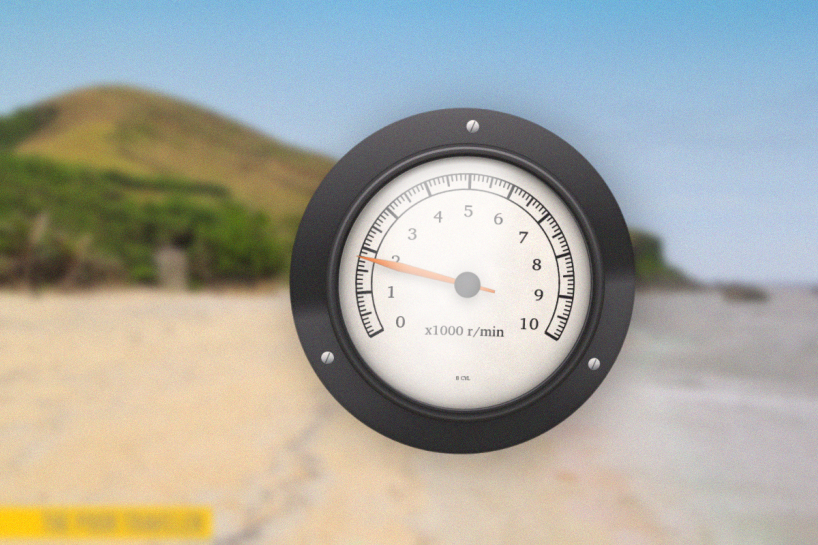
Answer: 1800 rpm
